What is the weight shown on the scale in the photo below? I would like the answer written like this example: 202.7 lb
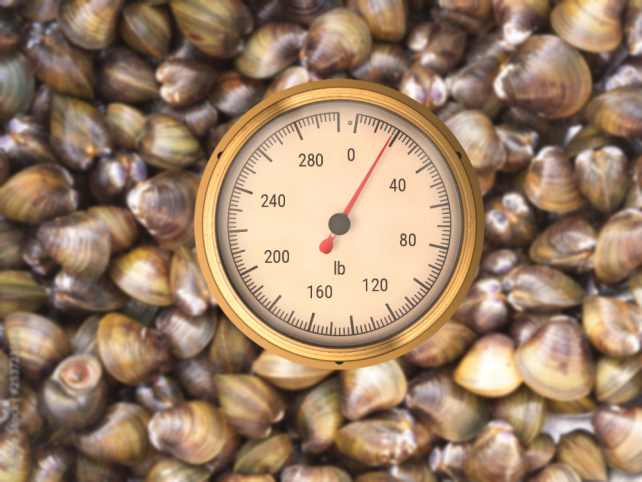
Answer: 18 lb
